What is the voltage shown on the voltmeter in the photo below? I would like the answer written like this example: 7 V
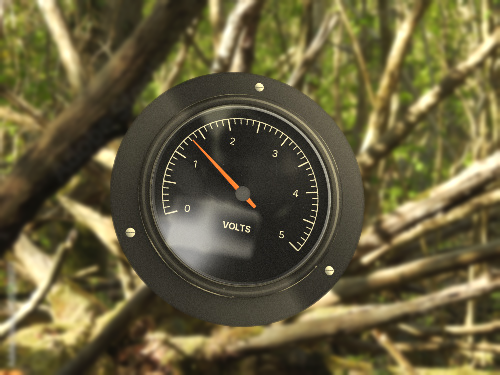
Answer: 1.3 V
